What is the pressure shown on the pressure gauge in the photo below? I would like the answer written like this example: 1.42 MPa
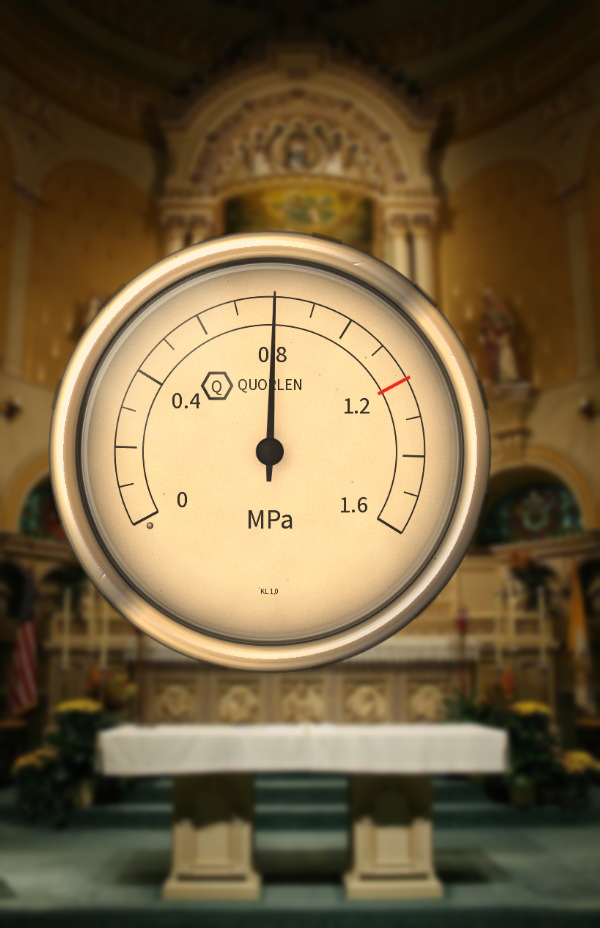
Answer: 0.8 MPa
